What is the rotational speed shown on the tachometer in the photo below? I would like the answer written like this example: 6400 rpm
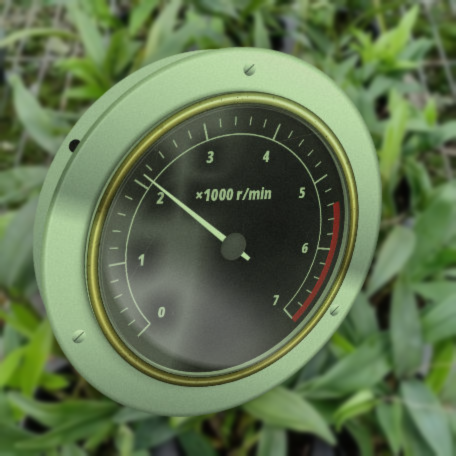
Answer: 2100 rpm
